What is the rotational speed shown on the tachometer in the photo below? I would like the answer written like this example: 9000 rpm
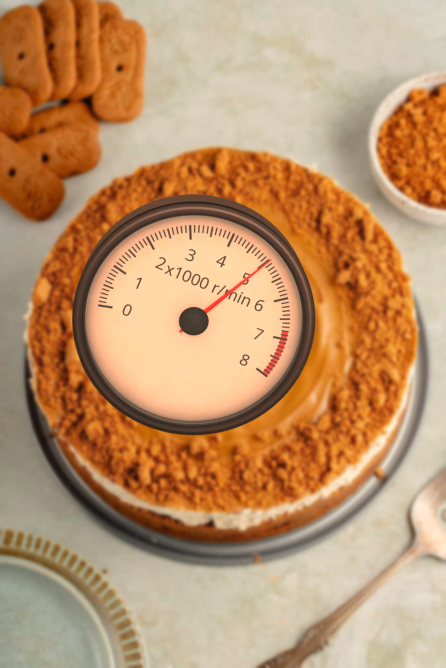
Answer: 5000 rpm
